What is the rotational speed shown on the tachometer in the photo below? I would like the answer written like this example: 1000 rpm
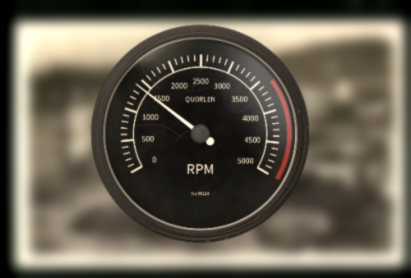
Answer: 1400 rpm
